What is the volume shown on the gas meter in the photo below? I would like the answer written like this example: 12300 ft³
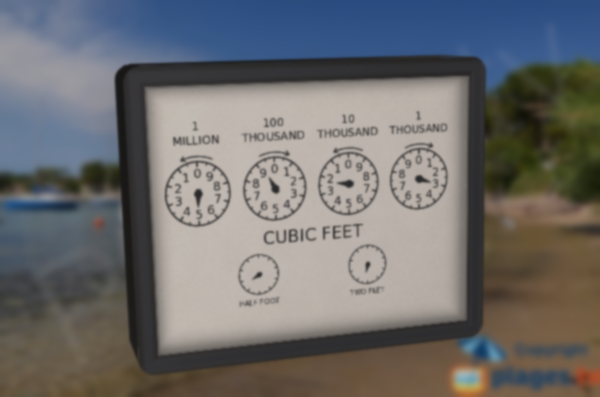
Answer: 492300 ft³
